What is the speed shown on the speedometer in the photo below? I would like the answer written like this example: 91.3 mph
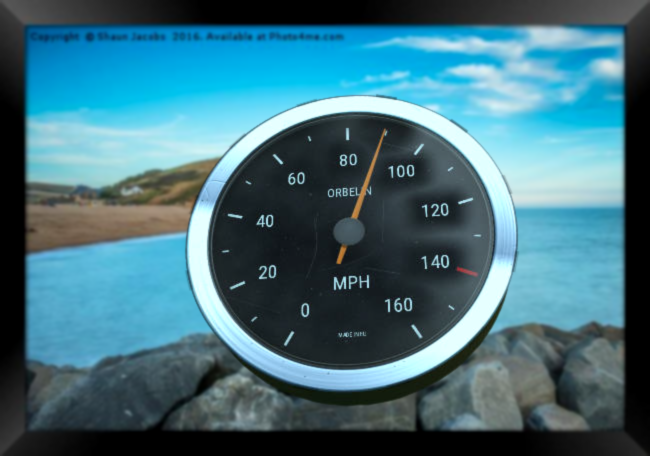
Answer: 90 mph
